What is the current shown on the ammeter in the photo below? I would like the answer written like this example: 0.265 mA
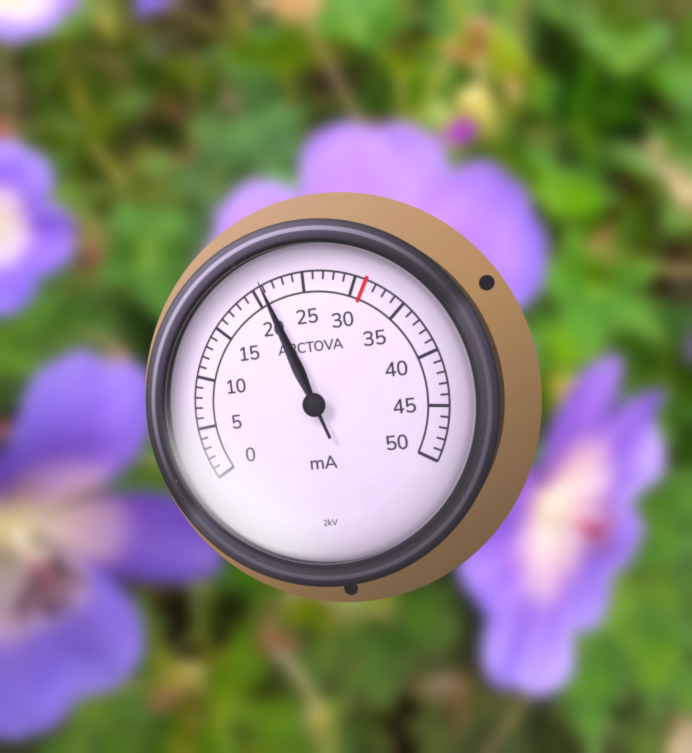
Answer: 21 mA
